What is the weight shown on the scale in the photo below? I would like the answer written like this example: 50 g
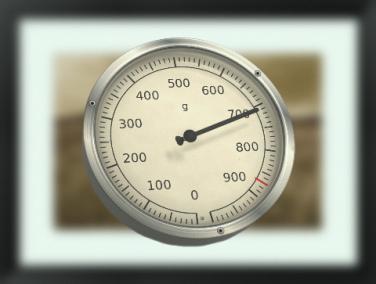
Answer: 710 g
